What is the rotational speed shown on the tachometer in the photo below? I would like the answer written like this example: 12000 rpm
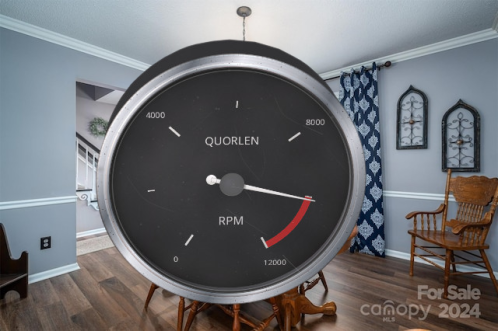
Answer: 10000 rpm
